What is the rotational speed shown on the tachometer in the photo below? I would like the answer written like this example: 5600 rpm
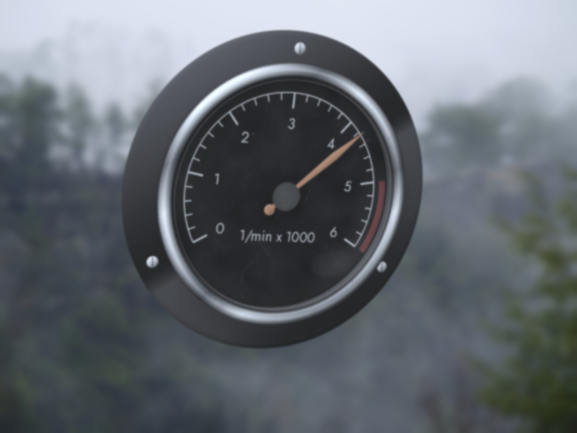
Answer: 4200 rpm
